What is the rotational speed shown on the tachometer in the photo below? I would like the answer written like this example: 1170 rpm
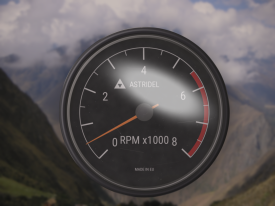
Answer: 500 rpm
